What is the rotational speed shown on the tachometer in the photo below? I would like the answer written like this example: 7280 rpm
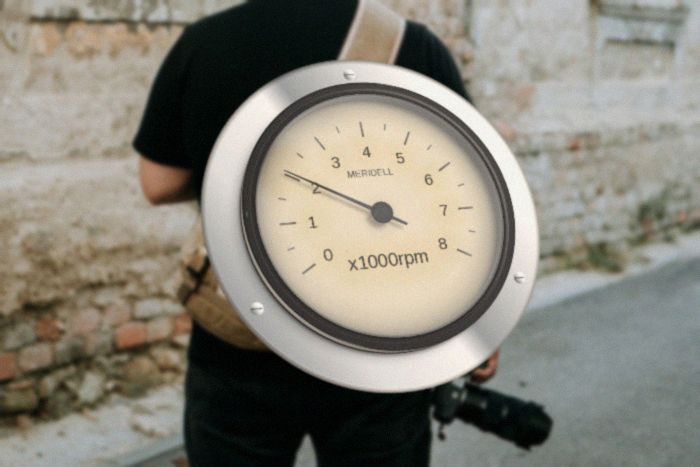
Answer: 2000 rpm
